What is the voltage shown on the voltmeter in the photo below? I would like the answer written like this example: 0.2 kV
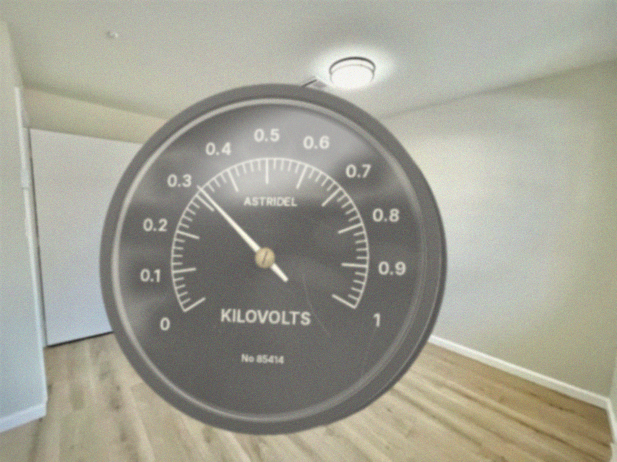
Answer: 0.32 kV
